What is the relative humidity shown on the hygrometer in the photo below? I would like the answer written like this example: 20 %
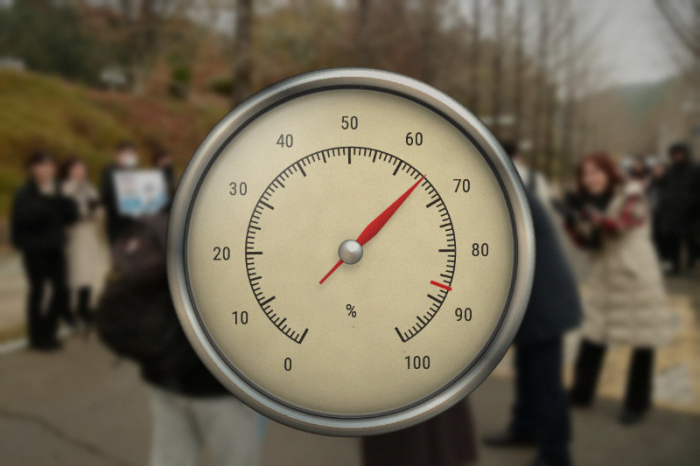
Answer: 65 %
